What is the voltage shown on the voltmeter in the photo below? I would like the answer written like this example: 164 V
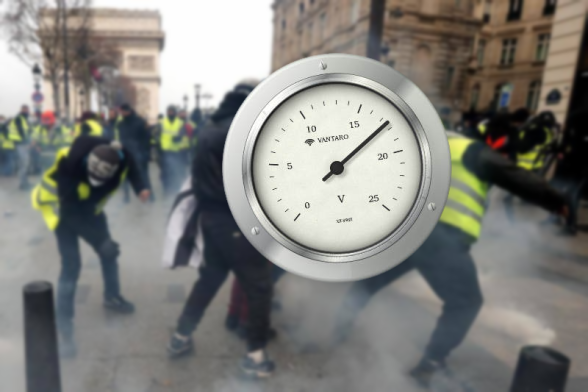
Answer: 17.5 V
